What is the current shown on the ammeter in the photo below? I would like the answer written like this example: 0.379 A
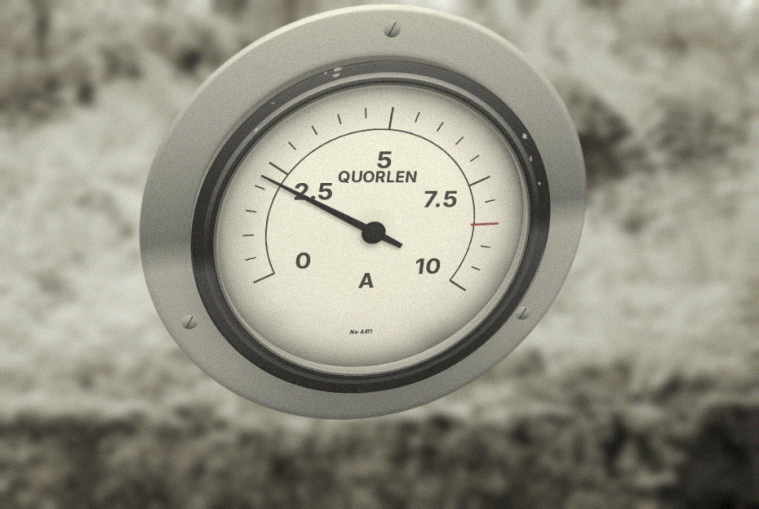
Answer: 2.25 A
